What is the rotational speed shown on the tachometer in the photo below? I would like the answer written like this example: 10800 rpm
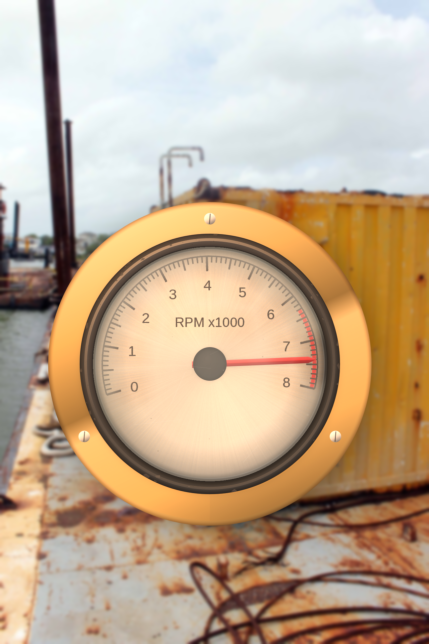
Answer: 7400 rpm
